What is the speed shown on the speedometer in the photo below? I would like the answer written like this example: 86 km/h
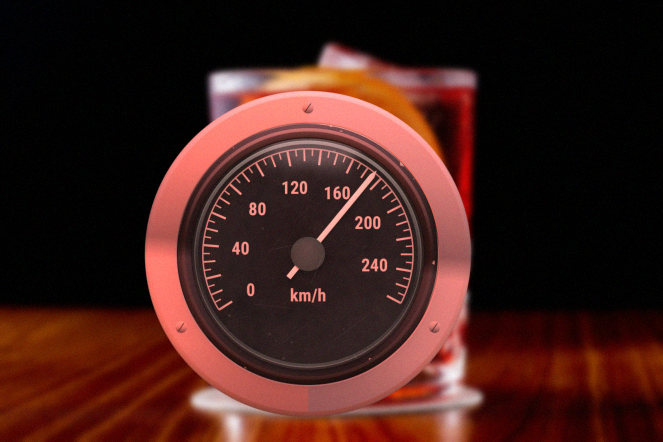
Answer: 175 km/h
